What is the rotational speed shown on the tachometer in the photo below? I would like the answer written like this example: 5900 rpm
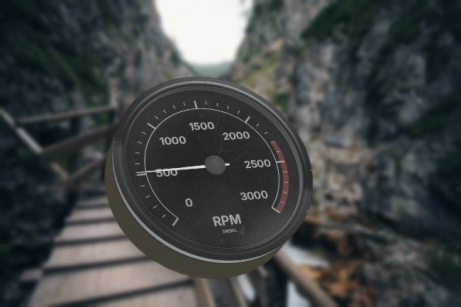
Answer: 500 rpm
